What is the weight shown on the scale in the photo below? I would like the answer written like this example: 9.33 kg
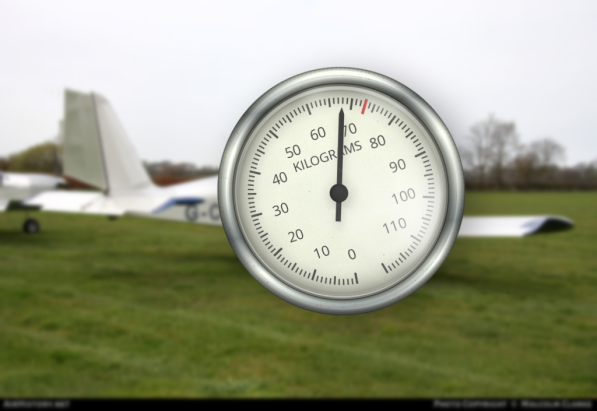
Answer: 68 kg
